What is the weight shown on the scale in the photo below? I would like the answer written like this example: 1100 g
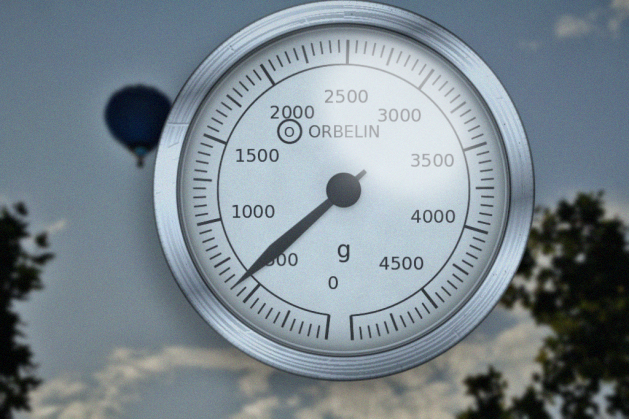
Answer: 600 g
